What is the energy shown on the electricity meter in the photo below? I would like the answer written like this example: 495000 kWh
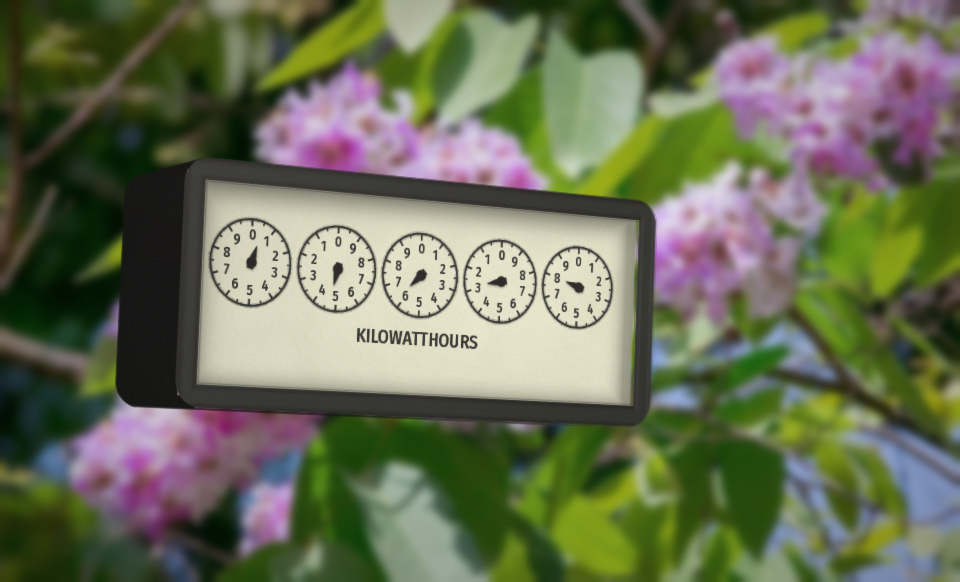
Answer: 4628 kWh
